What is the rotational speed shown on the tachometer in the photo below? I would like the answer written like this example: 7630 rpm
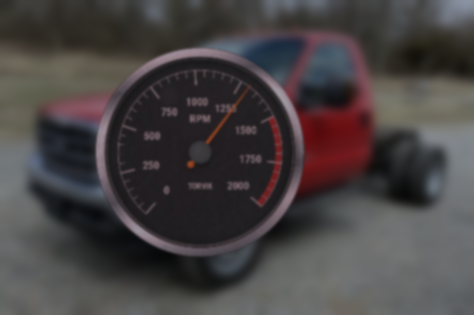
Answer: 1300 rpm
